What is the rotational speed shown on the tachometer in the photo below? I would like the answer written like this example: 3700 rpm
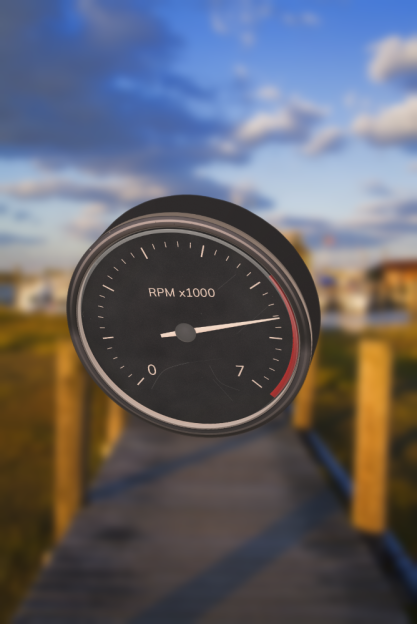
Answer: 5600 rpm
